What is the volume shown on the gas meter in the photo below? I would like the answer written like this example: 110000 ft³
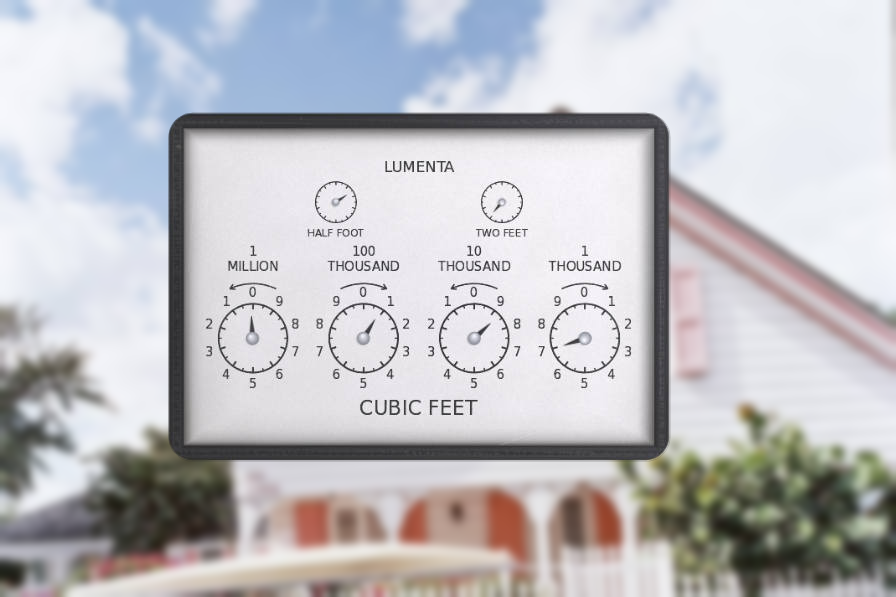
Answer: 8700 ft³
